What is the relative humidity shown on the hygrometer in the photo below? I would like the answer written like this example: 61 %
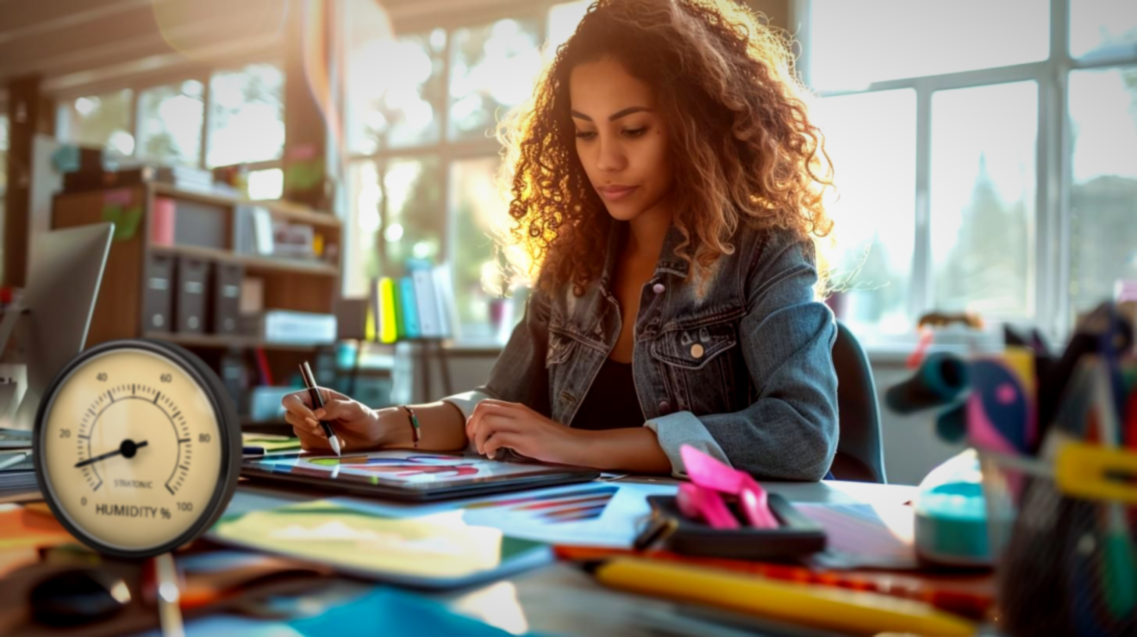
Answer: 10 %
